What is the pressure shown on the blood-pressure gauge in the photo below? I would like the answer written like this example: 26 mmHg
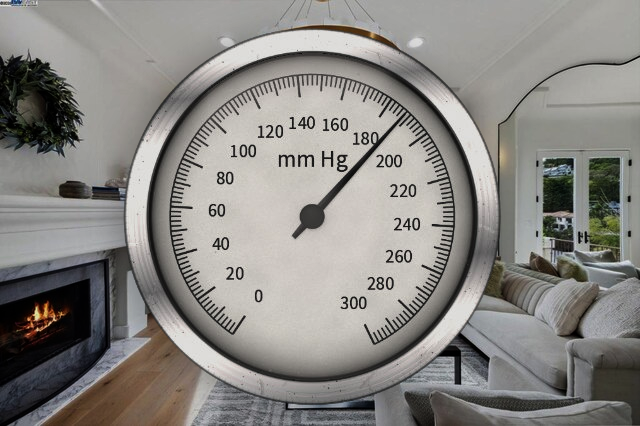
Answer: 188 mmHg
